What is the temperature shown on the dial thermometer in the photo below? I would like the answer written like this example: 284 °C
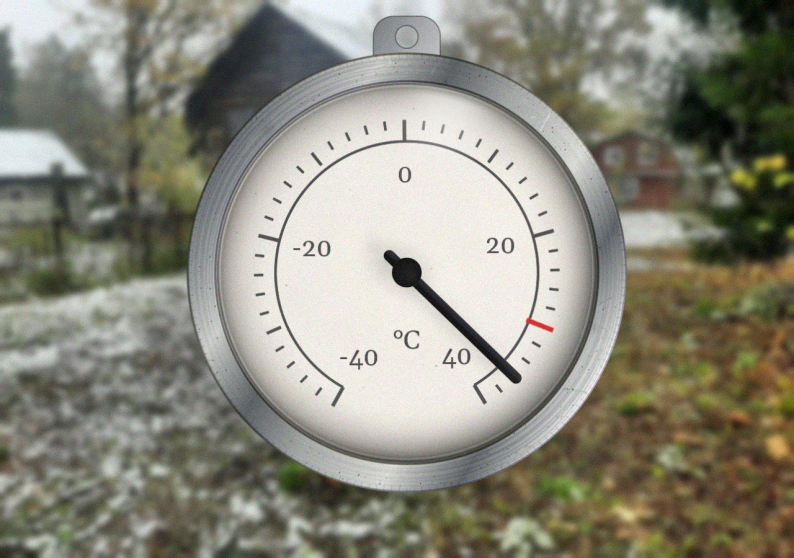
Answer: 36 °C
